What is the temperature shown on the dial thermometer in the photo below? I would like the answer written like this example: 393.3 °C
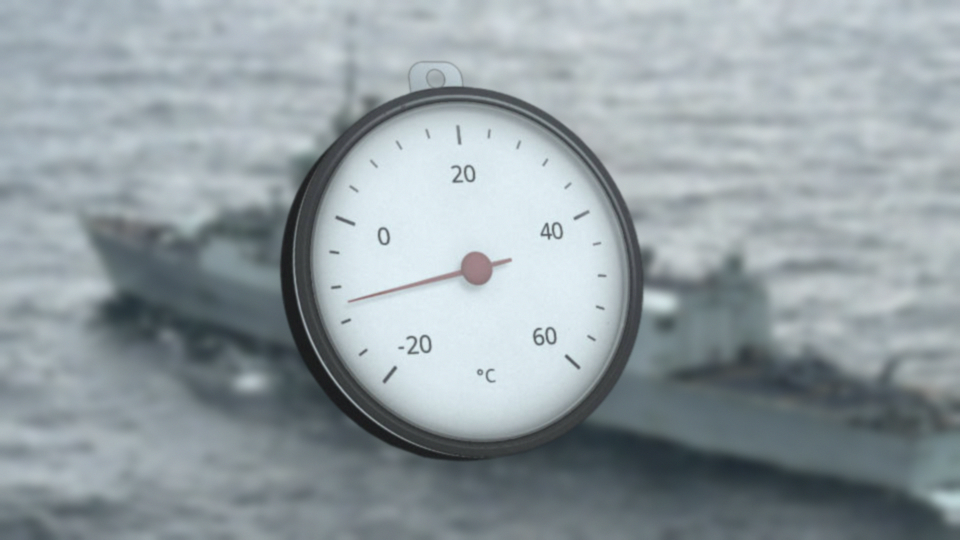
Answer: -10 °C
